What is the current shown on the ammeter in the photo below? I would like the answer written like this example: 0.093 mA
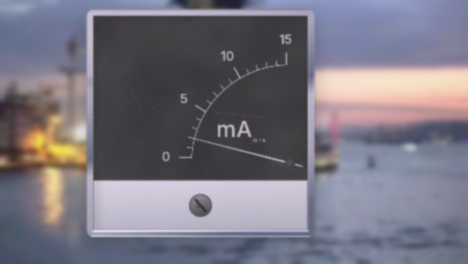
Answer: 2 mA
